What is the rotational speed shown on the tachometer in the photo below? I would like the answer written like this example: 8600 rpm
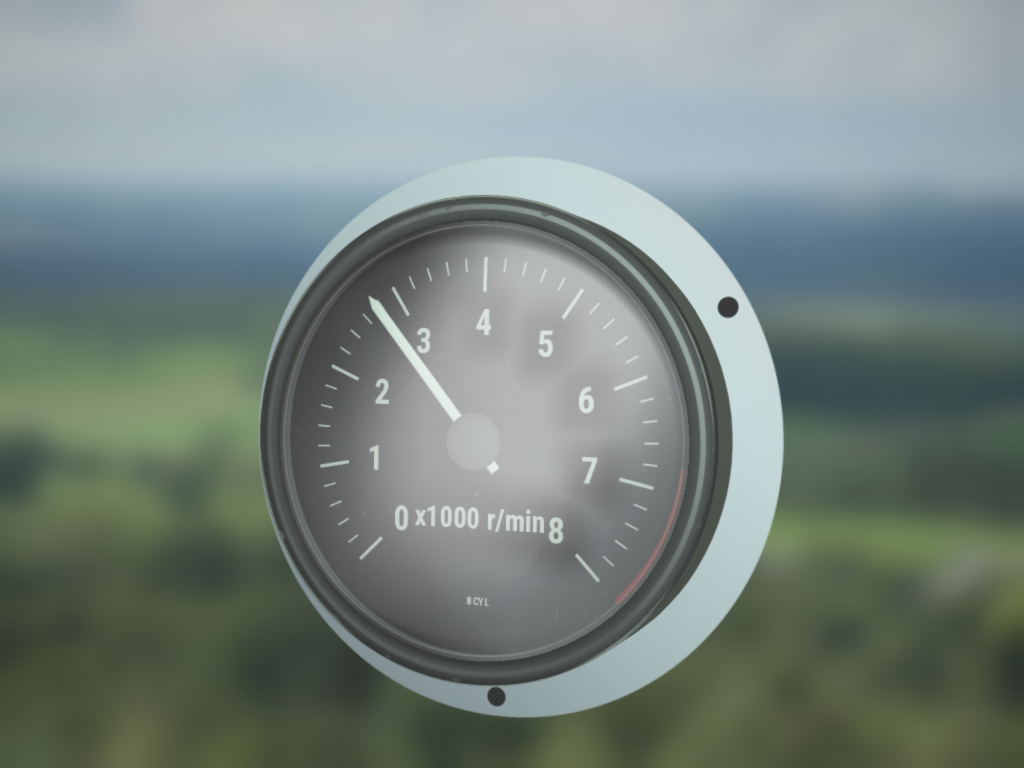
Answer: 2800 rpm
